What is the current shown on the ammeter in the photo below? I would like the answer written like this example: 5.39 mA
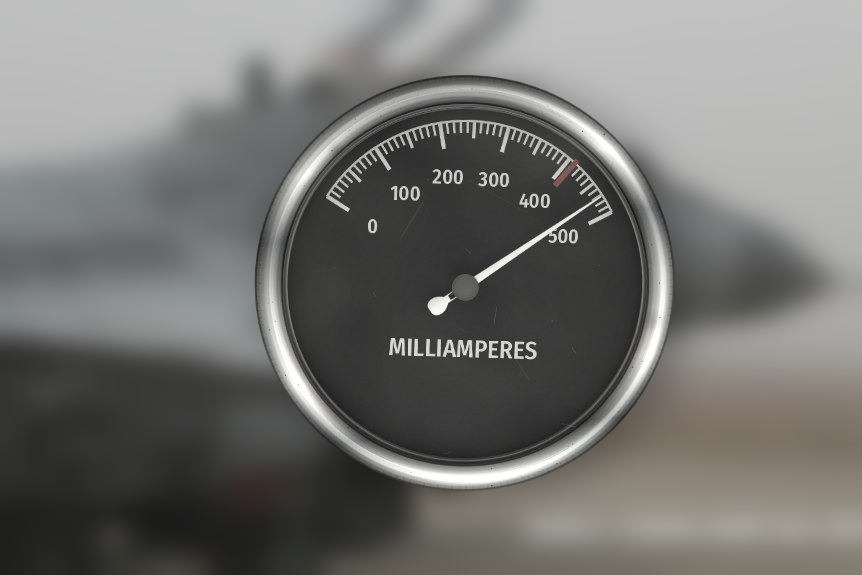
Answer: 470 mA
